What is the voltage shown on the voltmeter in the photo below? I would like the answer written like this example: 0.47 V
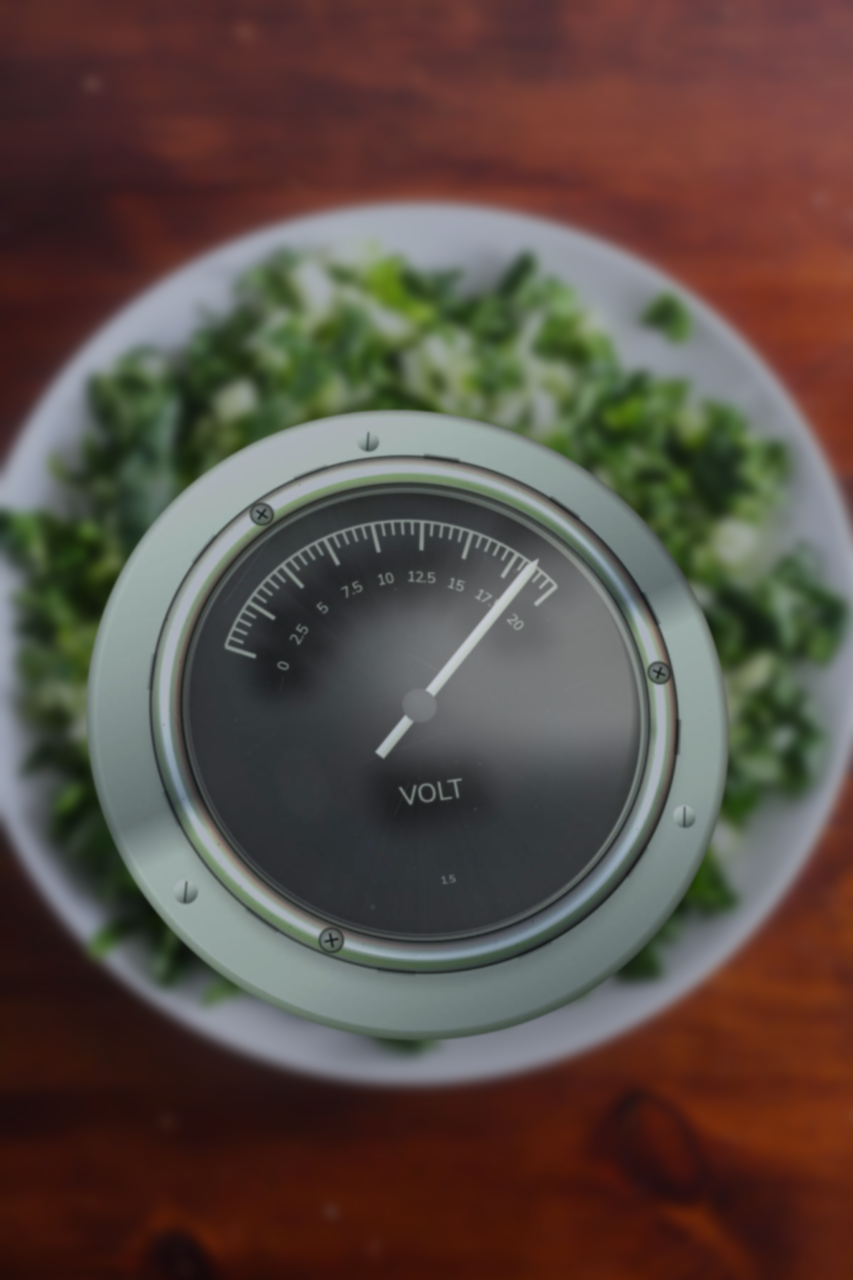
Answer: 18.5 V
